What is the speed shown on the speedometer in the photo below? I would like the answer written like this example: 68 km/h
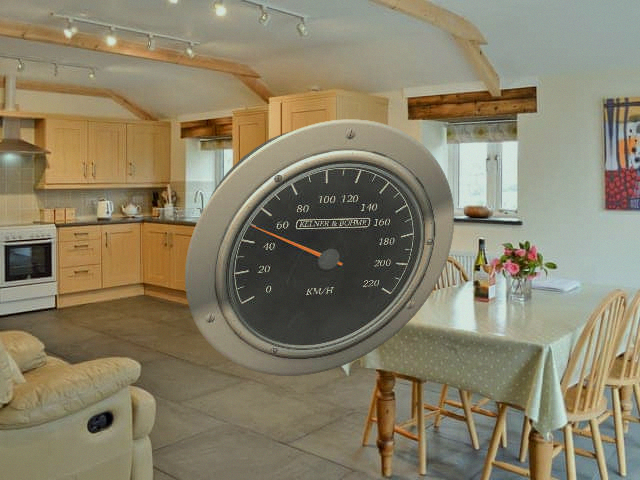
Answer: 50 km/h
